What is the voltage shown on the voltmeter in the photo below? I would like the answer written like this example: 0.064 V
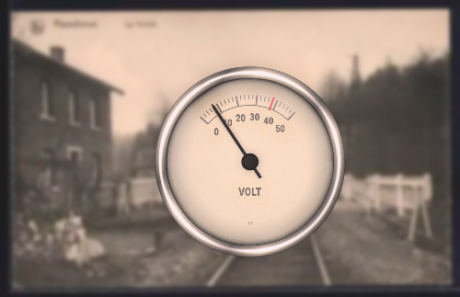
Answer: 8 V
